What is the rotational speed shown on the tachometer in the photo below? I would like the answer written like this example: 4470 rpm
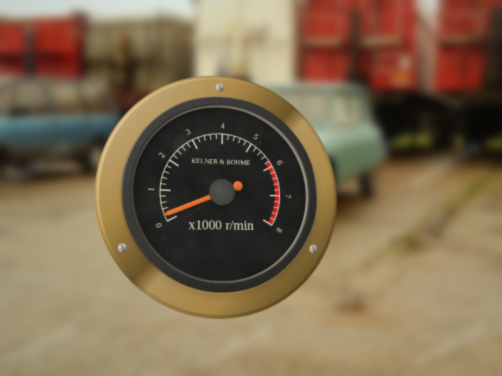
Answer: 200 rpm
